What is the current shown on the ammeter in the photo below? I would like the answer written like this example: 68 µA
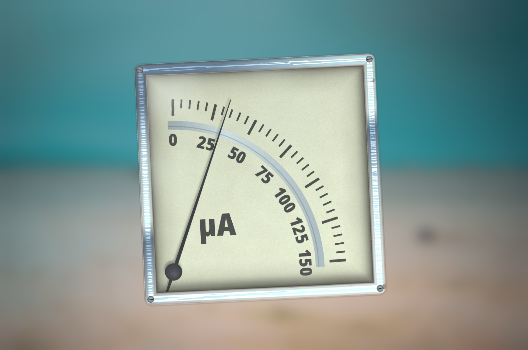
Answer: 32.5 µA
